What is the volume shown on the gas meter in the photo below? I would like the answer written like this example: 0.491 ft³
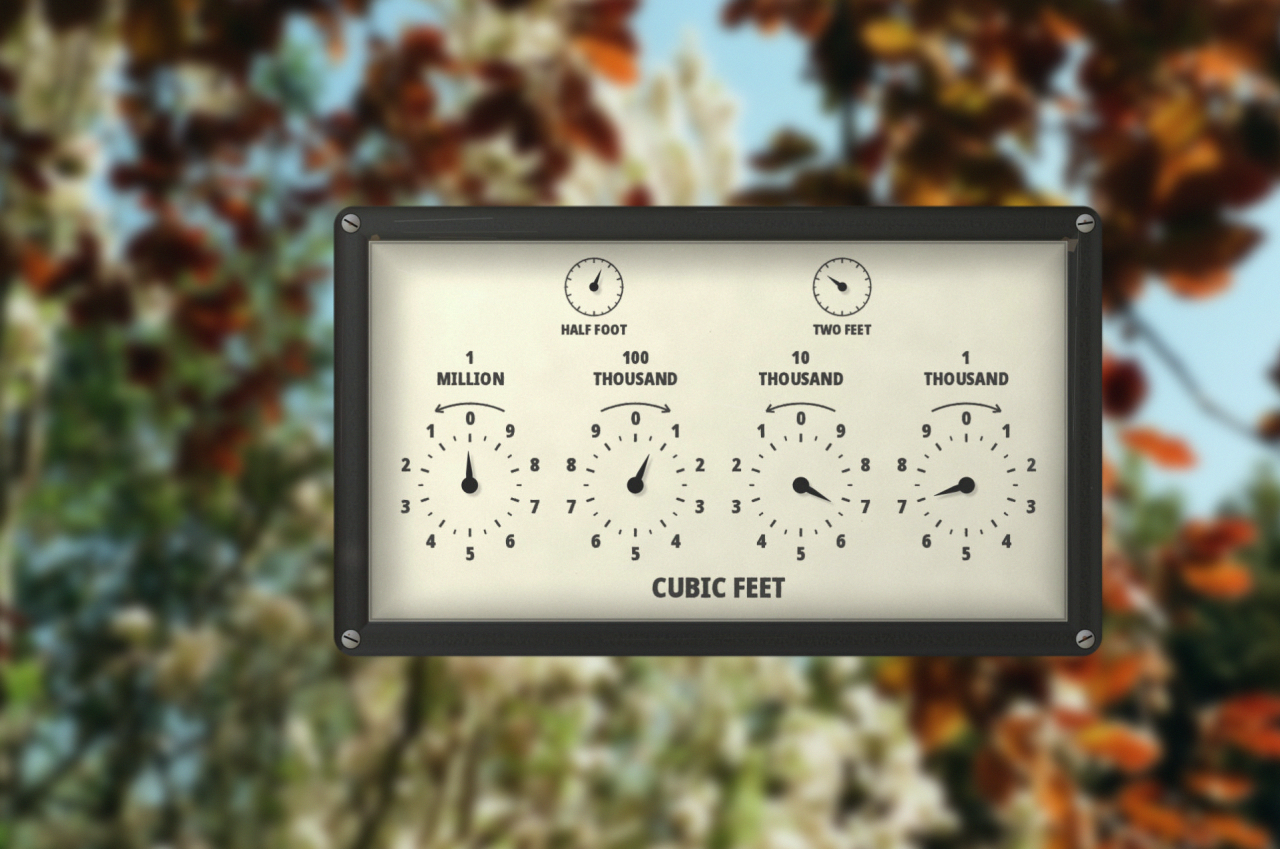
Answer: 6700 ft³
